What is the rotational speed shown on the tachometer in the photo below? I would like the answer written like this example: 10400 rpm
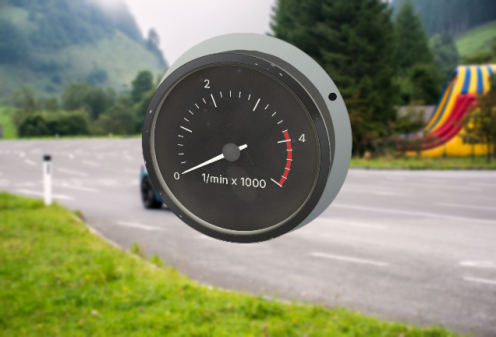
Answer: 0 rpm
